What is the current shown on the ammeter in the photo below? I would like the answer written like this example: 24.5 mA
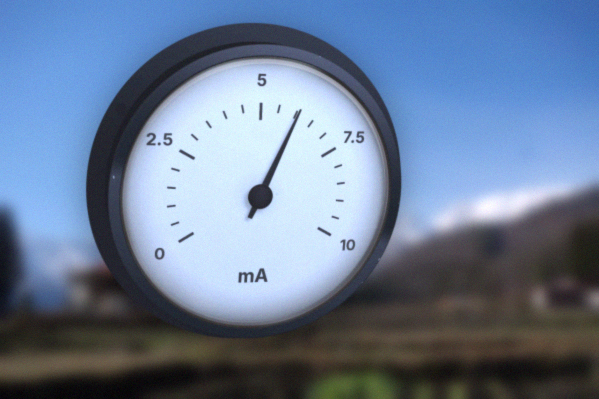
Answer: 6 mA
